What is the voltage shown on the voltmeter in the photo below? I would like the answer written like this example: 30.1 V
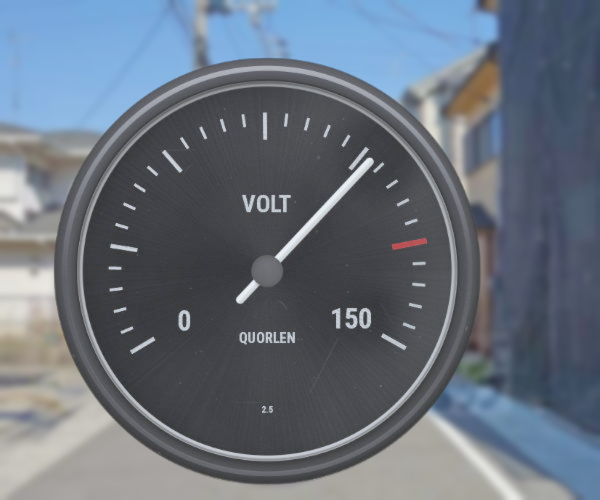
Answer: 102.5 V
